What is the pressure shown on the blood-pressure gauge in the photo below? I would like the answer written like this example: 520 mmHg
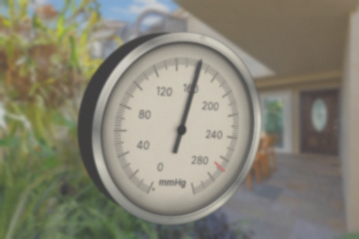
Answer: 160 mmHg
